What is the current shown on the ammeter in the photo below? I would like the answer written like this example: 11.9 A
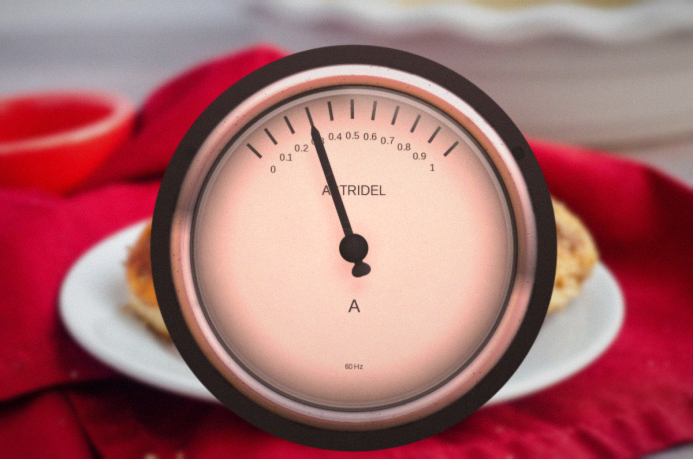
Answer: 0.3 A
